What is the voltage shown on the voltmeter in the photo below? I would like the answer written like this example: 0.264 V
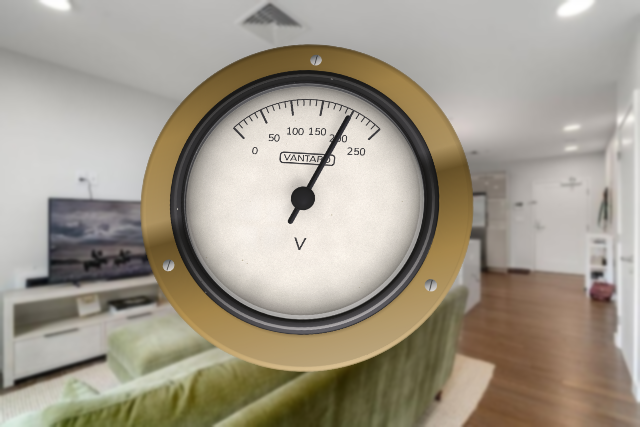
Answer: 200 V
